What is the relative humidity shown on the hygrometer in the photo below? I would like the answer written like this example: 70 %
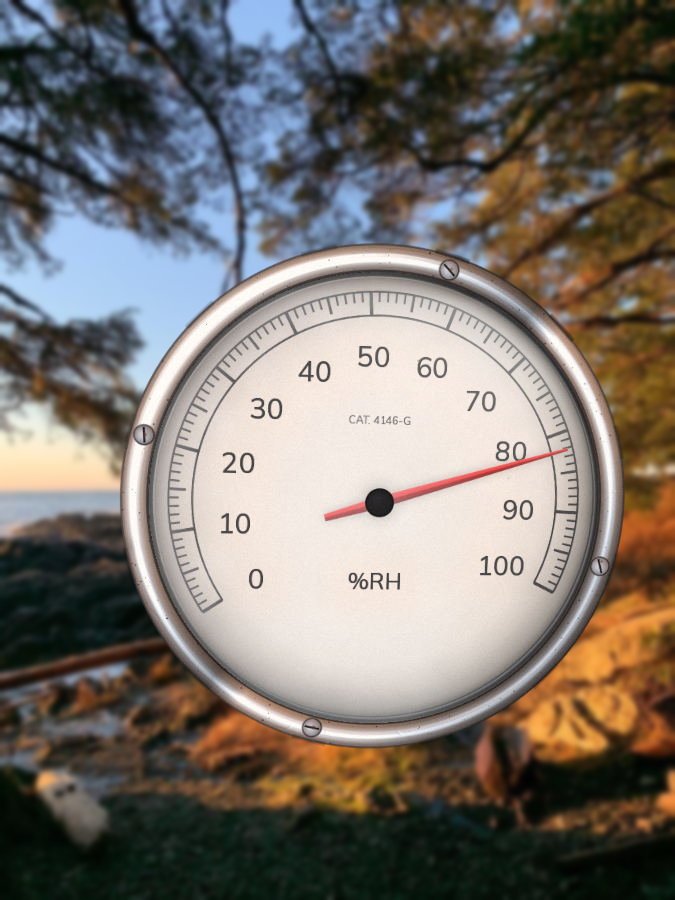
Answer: 82 %
